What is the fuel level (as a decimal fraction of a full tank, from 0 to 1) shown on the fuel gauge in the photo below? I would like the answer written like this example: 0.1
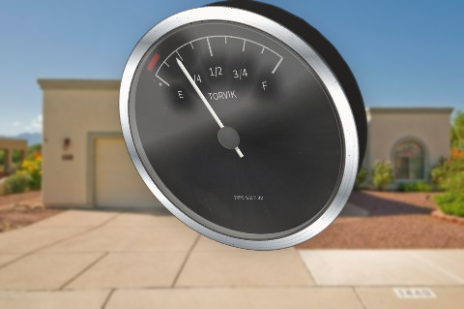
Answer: 0.25
